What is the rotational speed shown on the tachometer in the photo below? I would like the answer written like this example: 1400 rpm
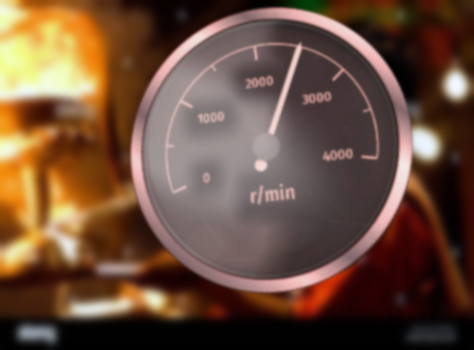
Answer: 2500 rpm
